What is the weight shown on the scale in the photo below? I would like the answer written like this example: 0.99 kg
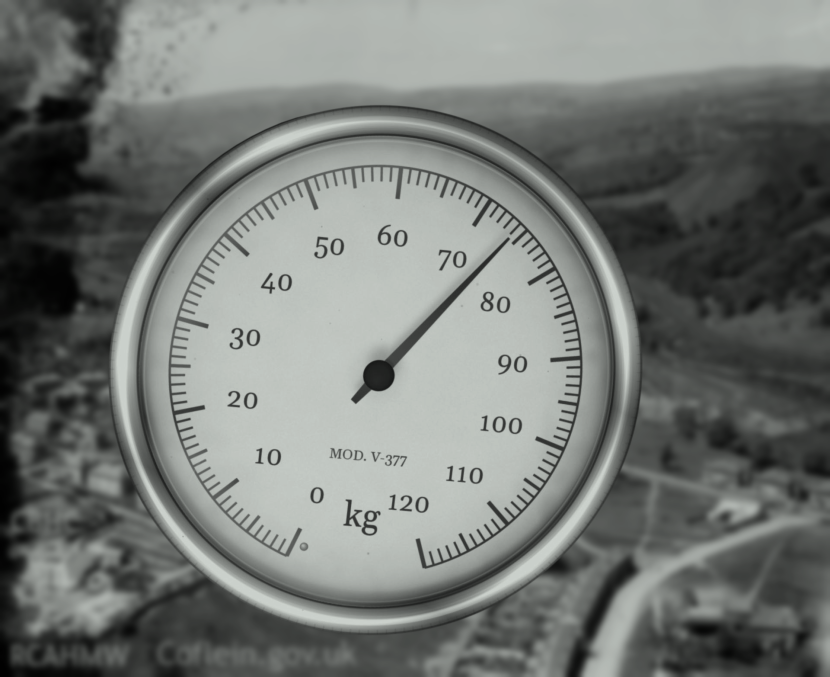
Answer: 74 kg
